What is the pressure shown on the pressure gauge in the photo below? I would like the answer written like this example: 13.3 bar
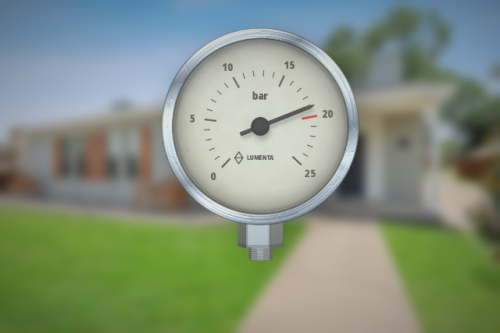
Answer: 19 bar
